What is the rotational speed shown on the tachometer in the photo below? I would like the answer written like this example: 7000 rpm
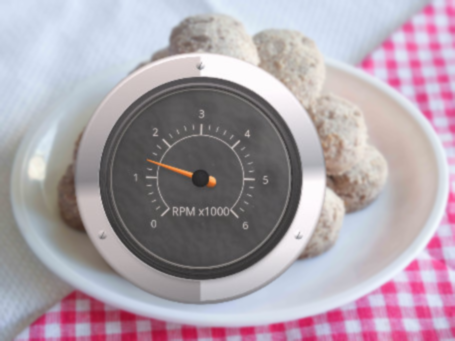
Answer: 1400 rpm
